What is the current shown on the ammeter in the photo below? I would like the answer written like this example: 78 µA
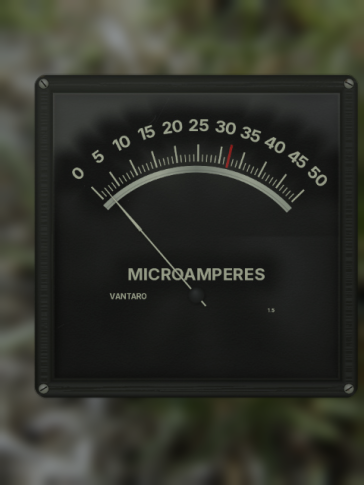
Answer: 2 µA
